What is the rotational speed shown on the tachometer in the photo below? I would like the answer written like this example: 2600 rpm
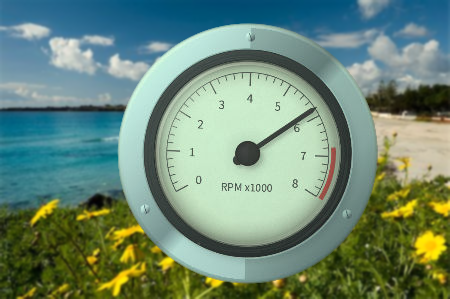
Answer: 5800 rpm
